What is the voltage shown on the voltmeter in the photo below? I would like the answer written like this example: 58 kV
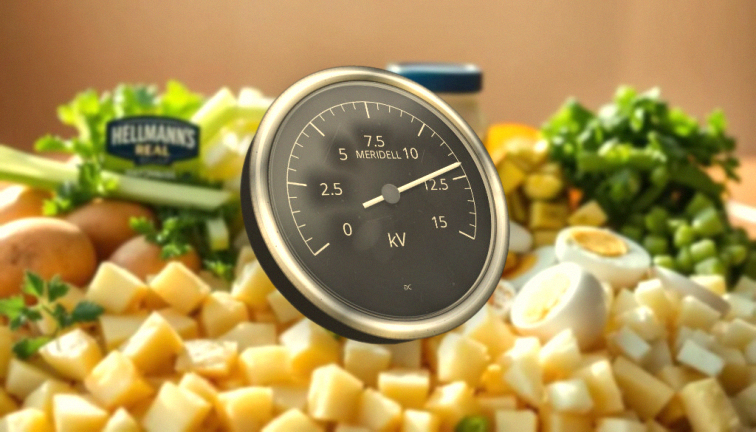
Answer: 12 kV
